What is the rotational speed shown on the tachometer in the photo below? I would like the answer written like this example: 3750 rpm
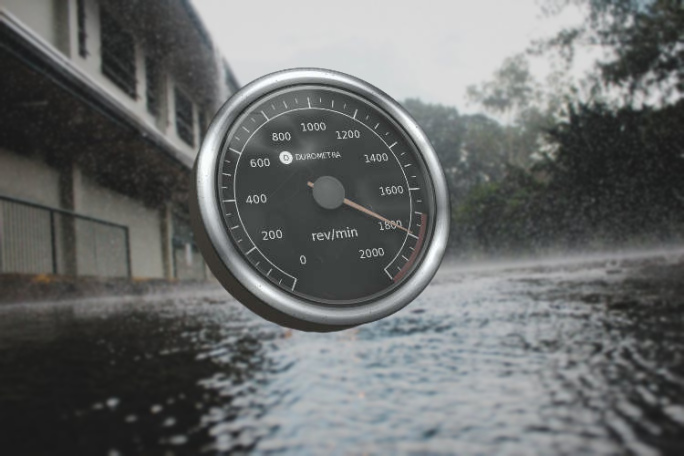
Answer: 1800 rpm
